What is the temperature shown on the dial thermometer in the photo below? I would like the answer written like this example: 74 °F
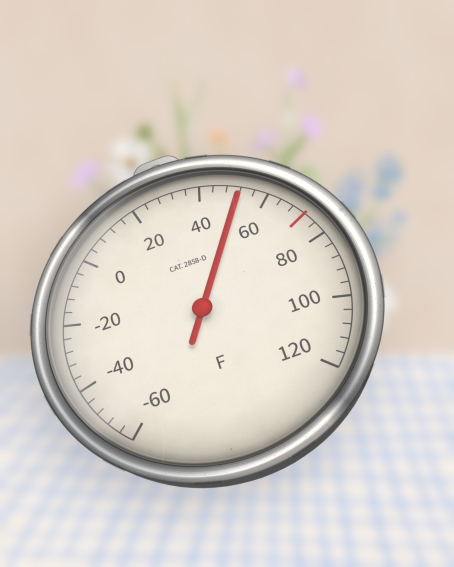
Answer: 52 °F
